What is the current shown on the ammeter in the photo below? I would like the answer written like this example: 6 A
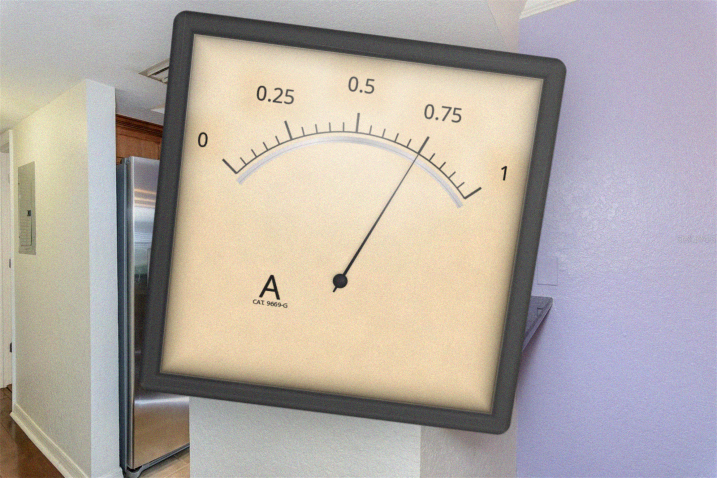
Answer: 0.75 A
